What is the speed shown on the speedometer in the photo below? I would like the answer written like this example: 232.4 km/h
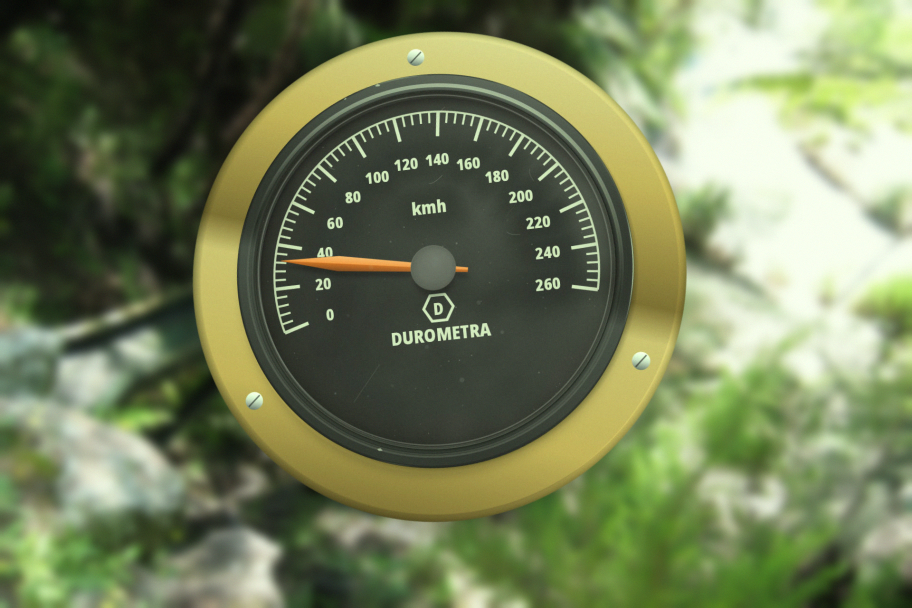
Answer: 32 km/h
